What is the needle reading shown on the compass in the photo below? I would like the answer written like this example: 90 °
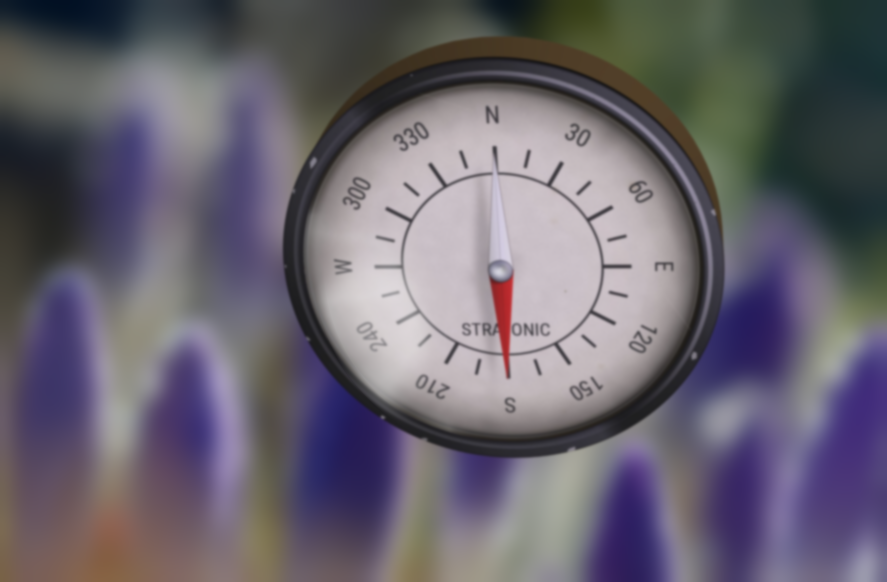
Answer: 180 °
